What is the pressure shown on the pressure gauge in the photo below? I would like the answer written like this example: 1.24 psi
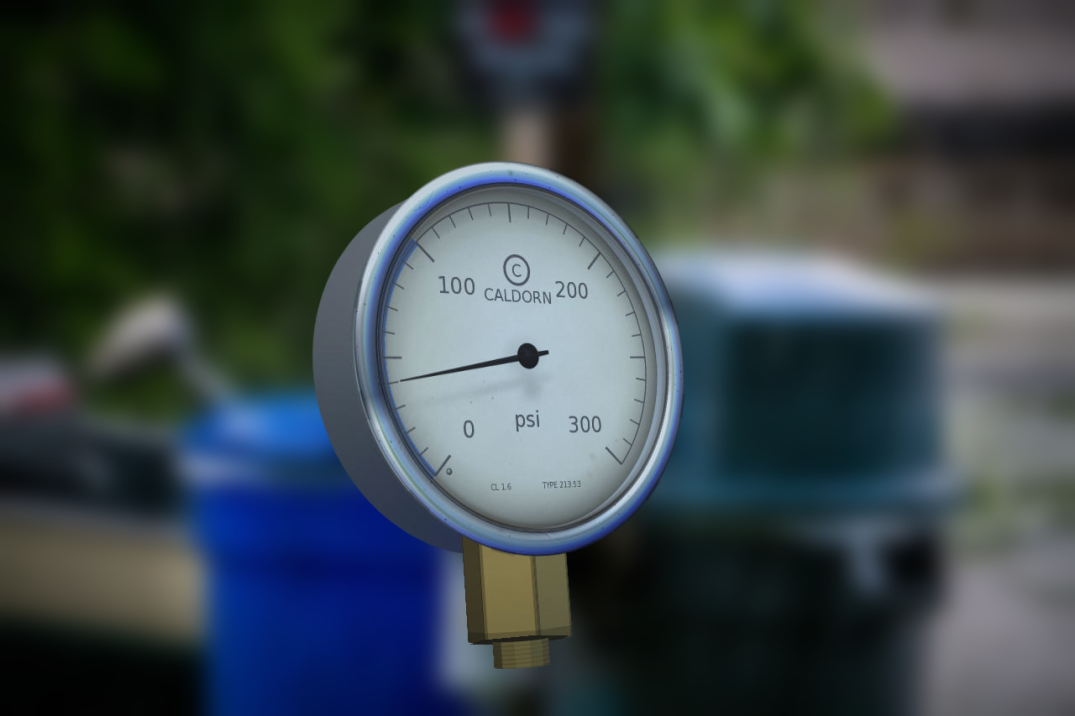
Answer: 40 psi
